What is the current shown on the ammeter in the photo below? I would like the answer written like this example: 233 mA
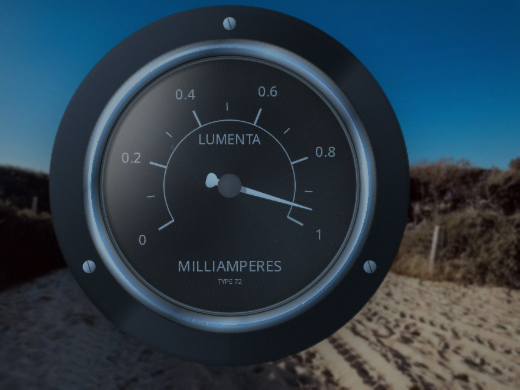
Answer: 0.95 mA
